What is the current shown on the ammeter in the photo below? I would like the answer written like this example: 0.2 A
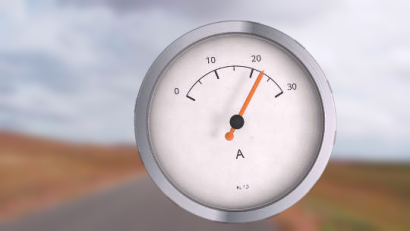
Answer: 22.5 A
